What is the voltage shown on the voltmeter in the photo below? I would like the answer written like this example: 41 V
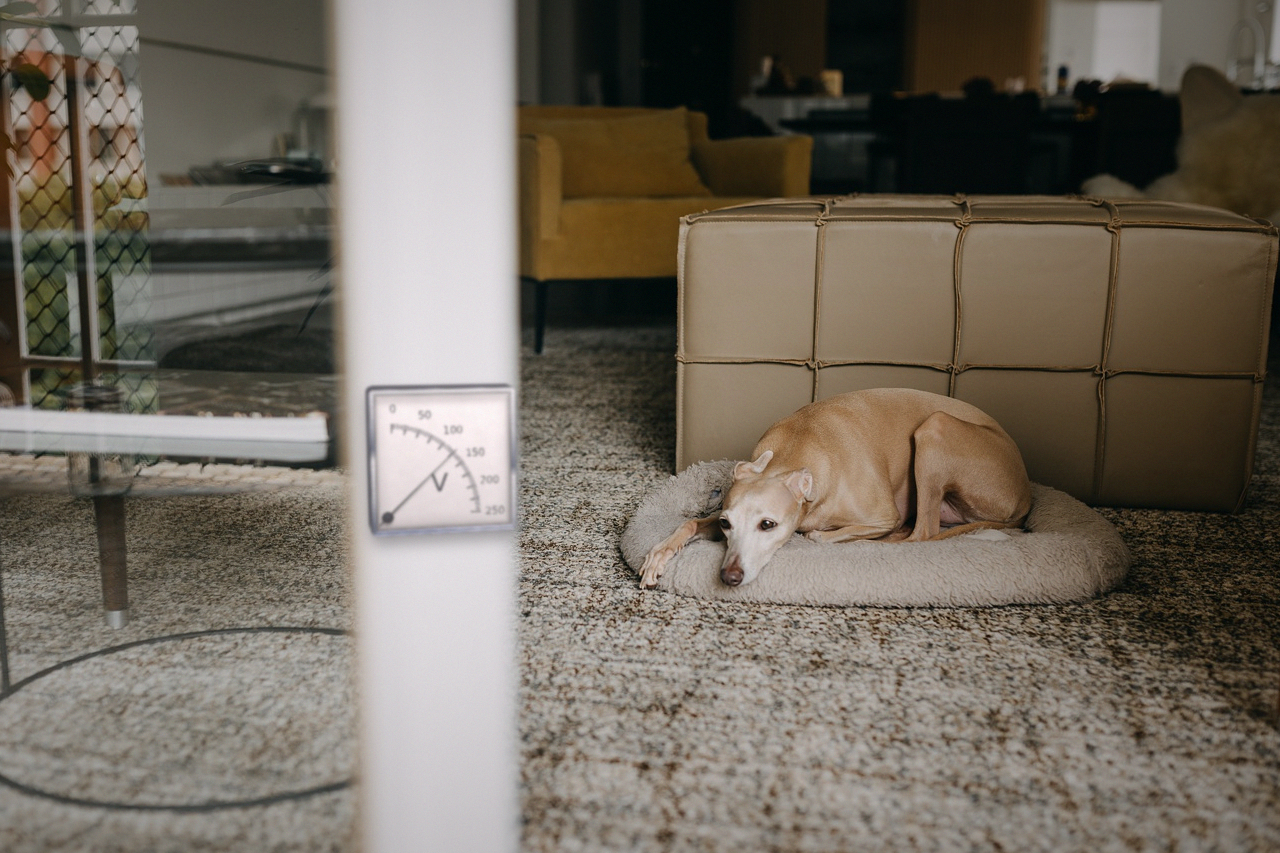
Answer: 125 V
